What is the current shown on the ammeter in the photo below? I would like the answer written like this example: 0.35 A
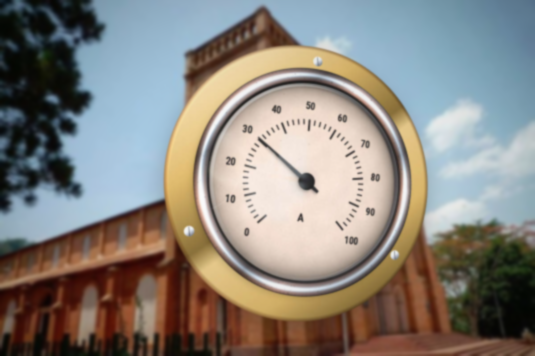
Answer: 30 A
